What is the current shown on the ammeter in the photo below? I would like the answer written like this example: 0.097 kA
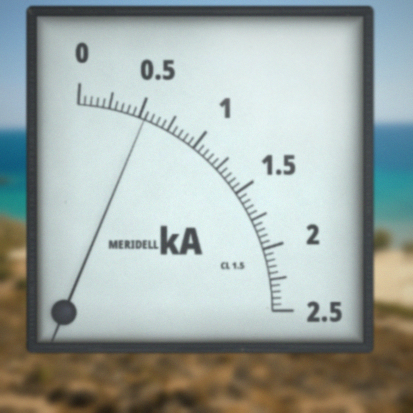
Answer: 0.55 kA
